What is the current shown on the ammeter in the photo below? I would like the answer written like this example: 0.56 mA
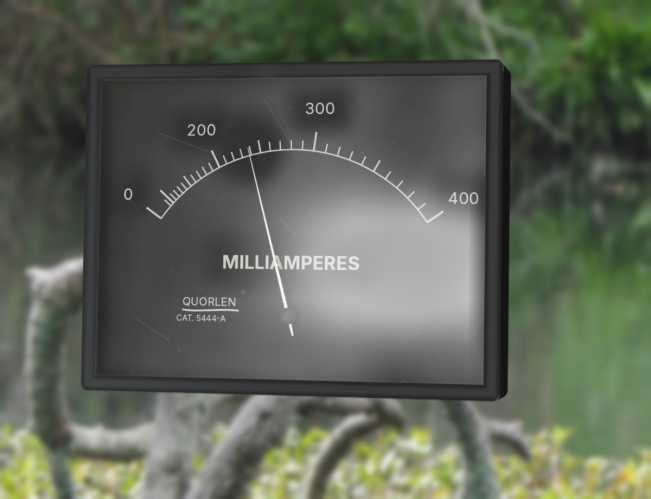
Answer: 240 mA
